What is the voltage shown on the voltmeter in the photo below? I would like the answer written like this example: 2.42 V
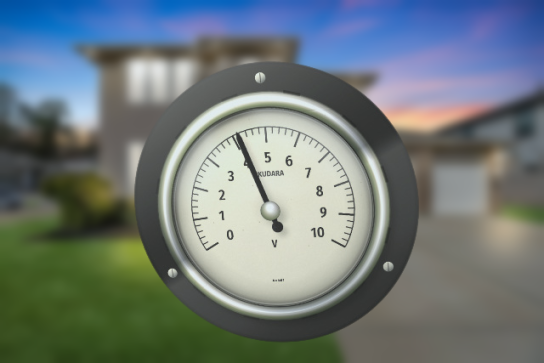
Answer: 4.2 V
